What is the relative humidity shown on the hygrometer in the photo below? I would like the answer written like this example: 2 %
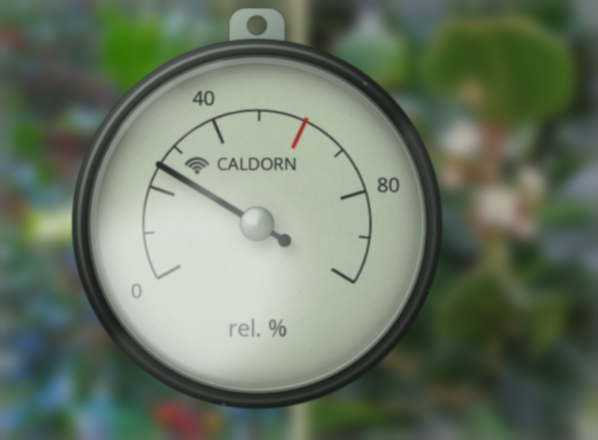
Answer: 25 %
